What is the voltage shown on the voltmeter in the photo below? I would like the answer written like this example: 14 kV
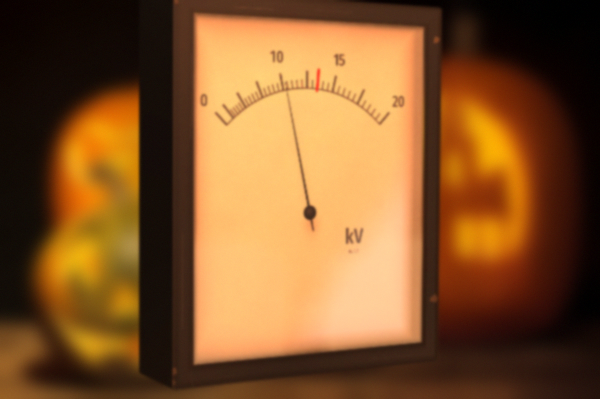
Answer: 10 kV
